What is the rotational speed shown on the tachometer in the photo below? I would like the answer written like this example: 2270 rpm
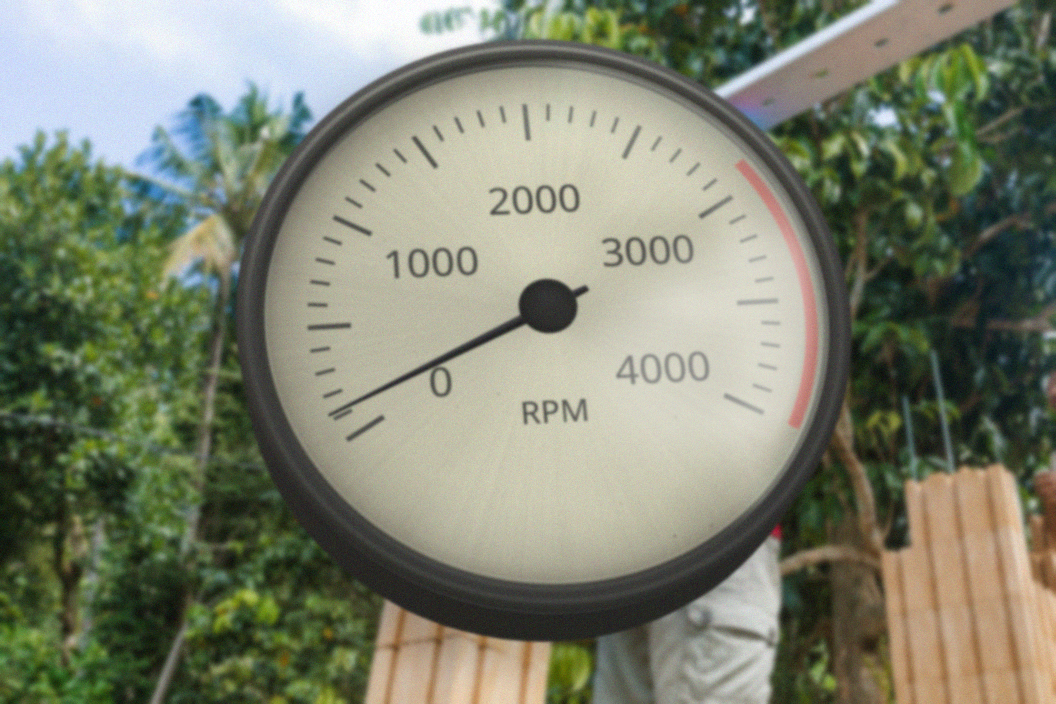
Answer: 100 rpm
